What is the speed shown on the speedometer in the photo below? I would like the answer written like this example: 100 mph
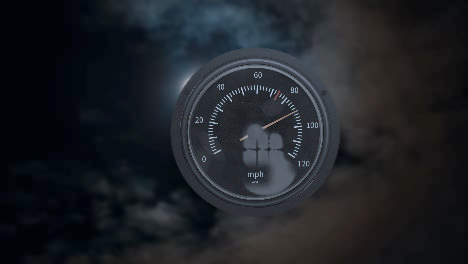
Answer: 90 mph
